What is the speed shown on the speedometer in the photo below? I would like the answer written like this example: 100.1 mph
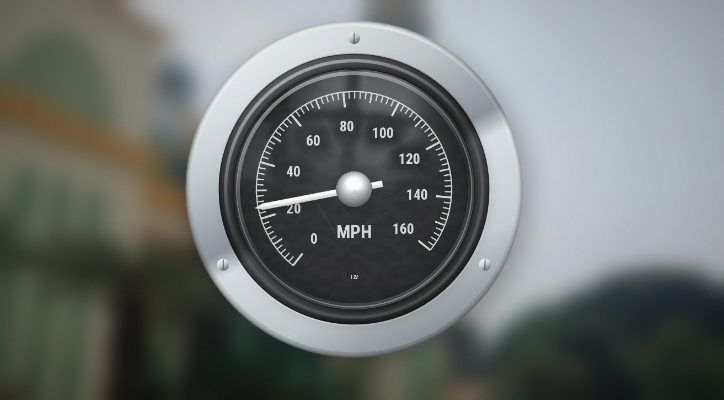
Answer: 24 mph
